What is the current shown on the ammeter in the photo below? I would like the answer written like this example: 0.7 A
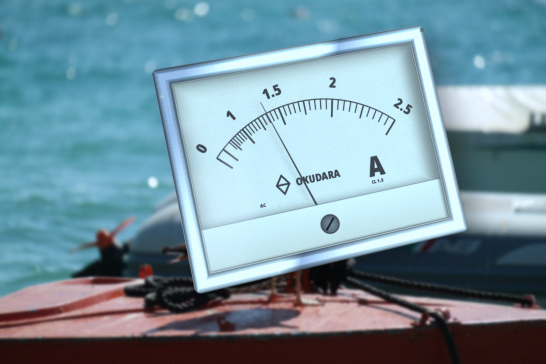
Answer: 1.35 A
